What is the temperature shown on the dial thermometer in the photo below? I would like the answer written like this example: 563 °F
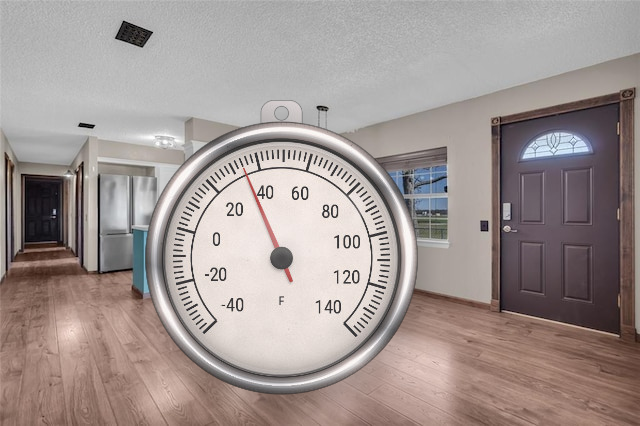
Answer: 34 °F
